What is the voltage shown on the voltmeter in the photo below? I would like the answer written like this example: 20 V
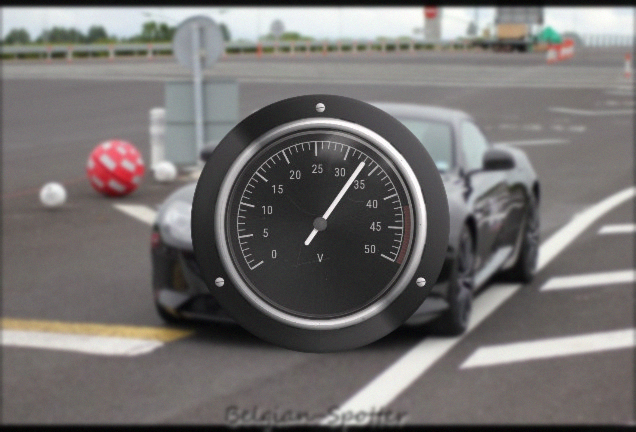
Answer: 33 V
